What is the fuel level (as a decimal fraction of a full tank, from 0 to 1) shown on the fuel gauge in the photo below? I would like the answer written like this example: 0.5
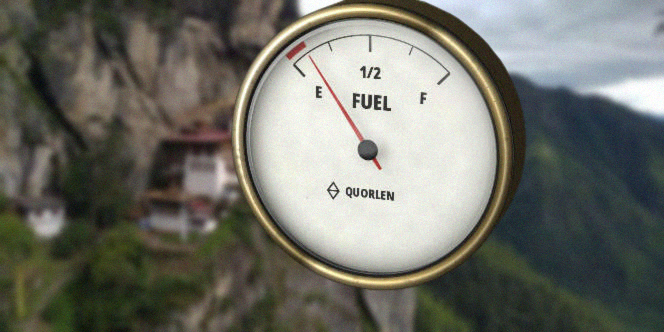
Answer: 0.125
